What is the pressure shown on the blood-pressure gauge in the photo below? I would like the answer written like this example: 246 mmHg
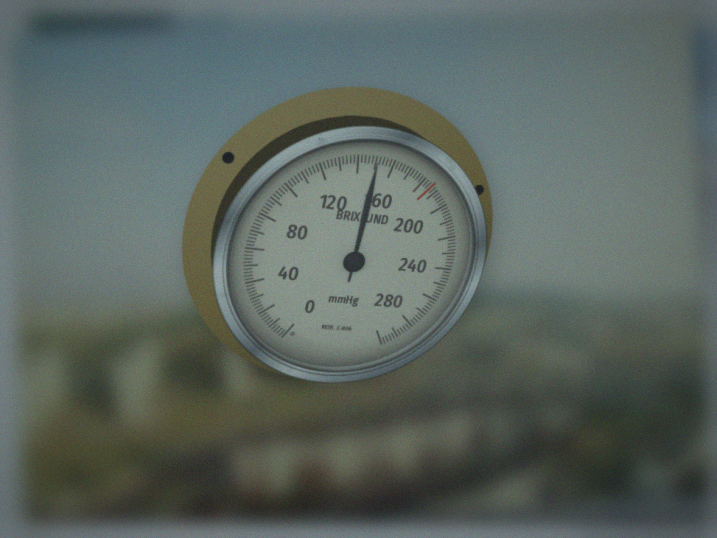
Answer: 150 mmHg
